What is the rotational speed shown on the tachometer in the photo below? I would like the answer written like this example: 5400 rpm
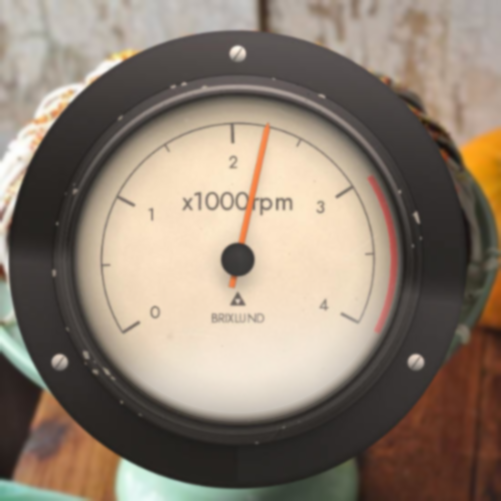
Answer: 2250 rpm
